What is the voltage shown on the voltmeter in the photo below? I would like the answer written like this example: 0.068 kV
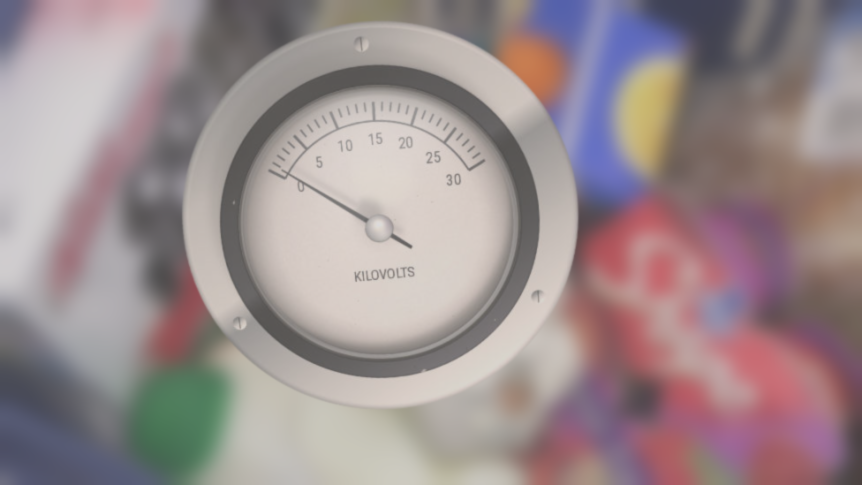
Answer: 1 kV
